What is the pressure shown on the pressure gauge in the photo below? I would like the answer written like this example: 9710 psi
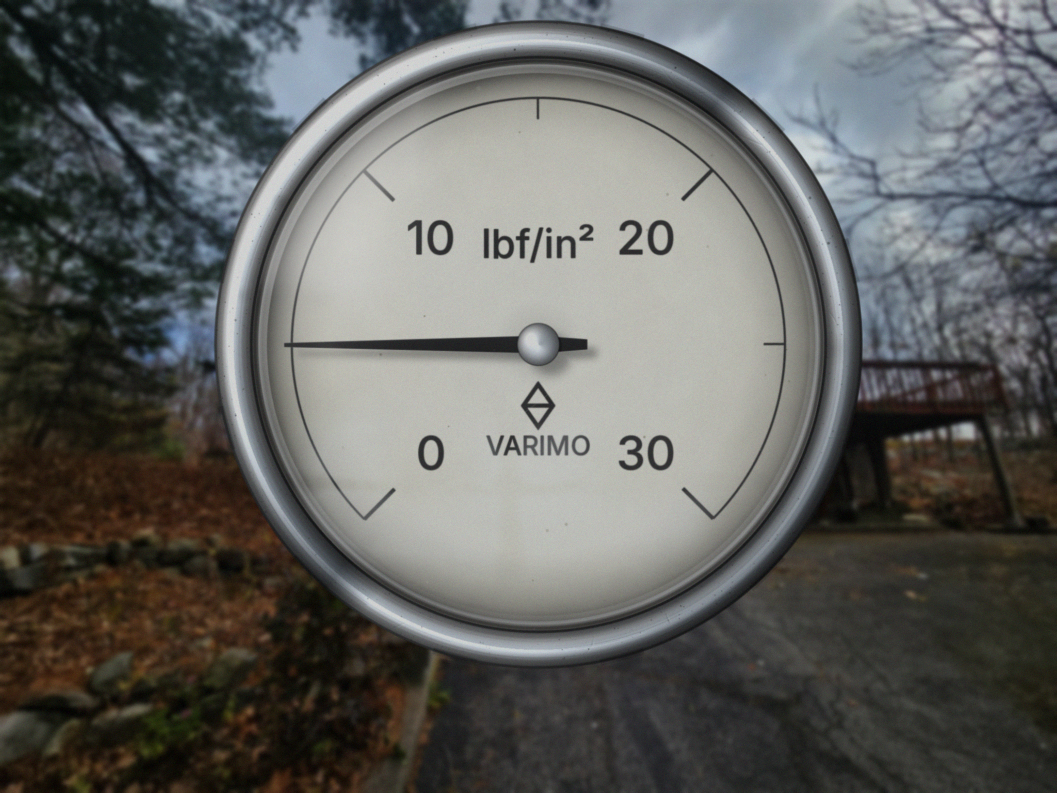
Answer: 5 psi
